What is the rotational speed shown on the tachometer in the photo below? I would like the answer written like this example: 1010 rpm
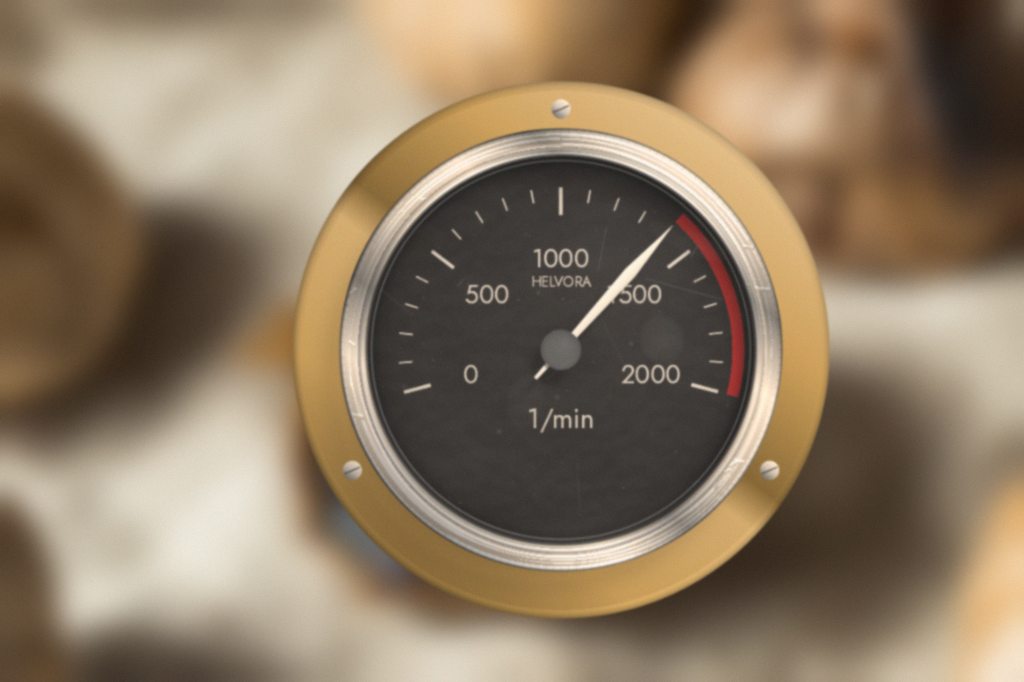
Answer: 1400 rpm
